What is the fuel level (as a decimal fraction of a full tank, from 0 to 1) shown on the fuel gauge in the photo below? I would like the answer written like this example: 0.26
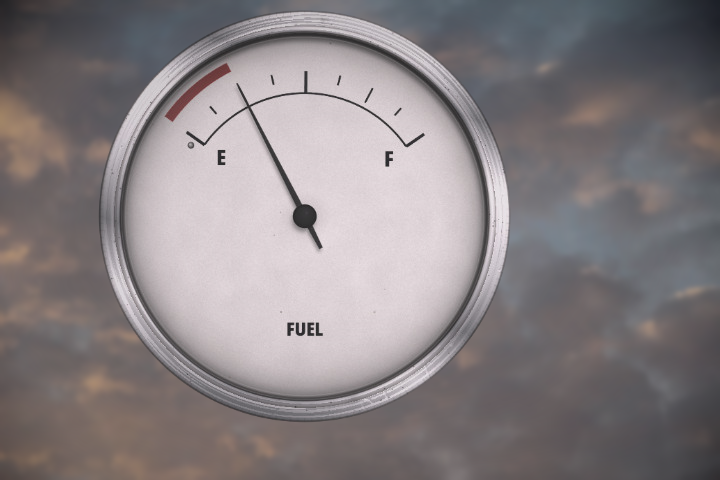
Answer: 0.25
